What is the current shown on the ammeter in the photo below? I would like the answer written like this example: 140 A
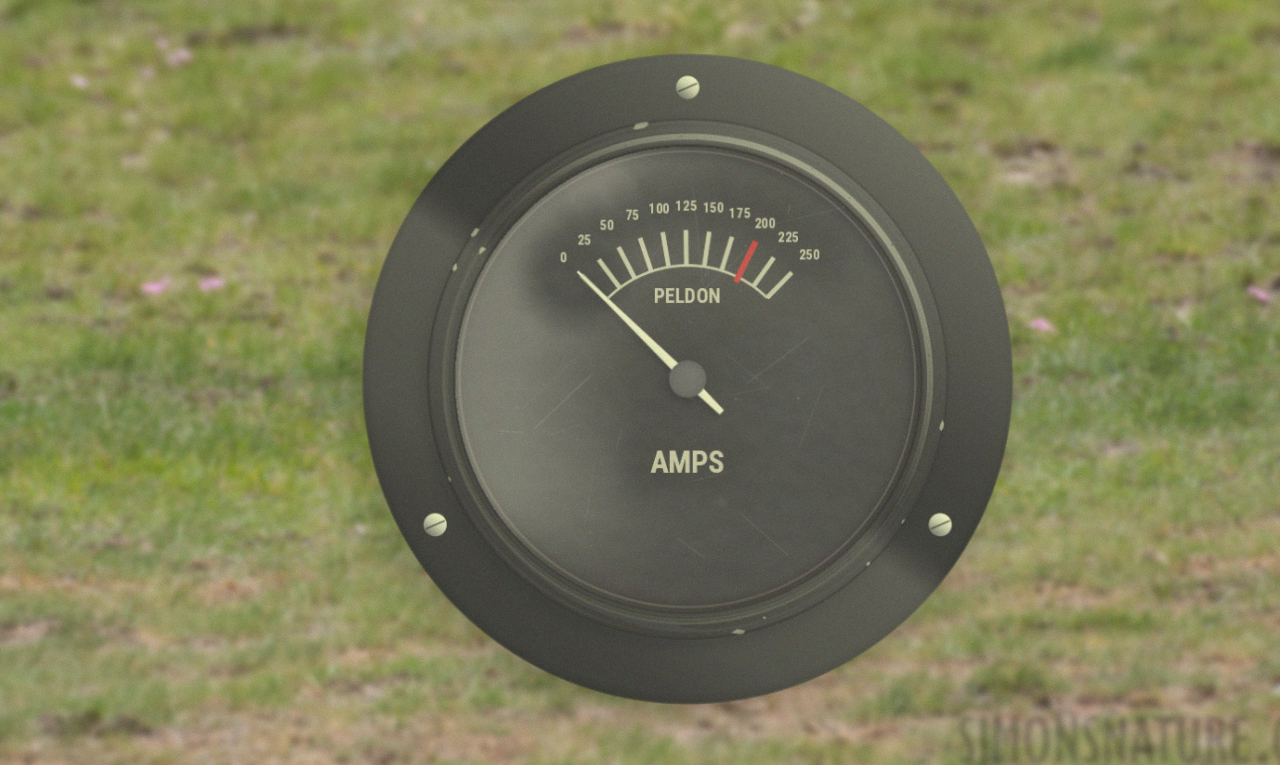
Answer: 0 A
